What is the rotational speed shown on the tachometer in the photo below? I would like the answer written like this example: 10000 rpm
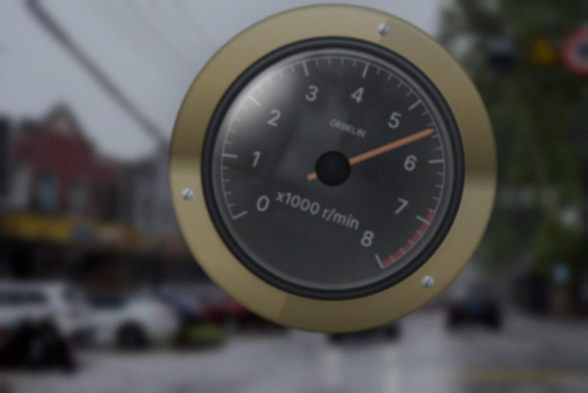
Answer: 5500 rpm
